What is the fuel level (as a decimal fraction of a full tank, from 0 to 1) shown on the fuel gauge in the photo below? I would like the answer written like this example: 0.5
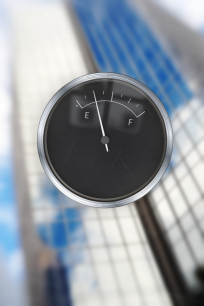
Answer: 0.25
